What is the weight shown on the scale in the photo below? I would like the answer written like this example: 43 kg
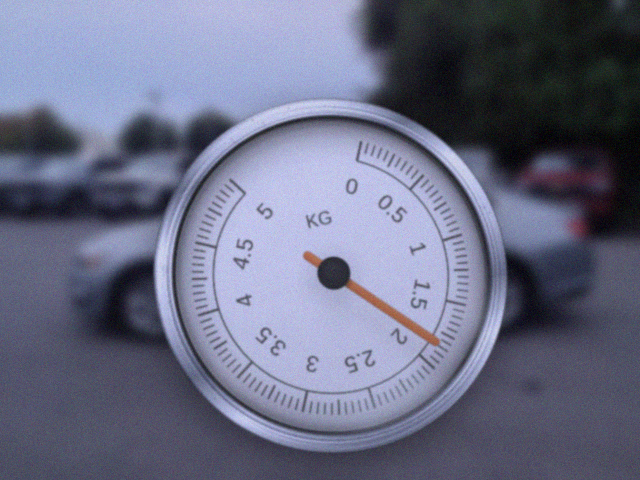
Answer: 1.85 kg
